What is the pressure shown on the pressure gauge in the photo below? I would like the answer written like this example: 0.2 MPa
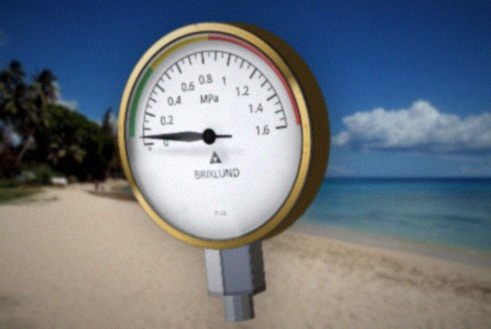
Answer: 0.05 MPa
